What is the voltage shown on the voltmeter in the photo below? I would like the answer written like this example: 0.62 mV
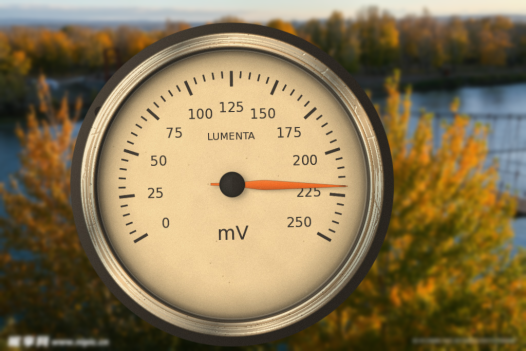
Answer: 220 mV
